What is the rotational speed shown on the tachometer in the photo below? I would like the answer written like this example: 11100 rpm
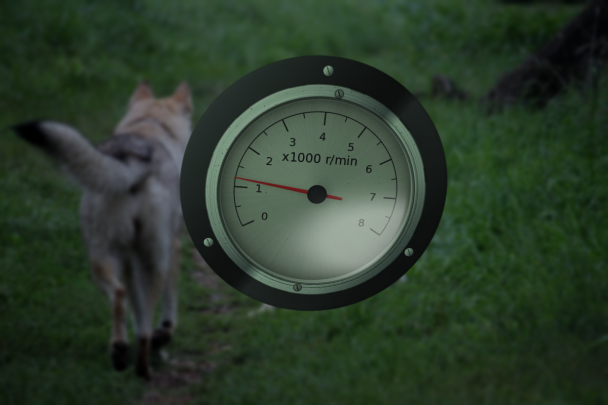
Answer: 1250 rpm
